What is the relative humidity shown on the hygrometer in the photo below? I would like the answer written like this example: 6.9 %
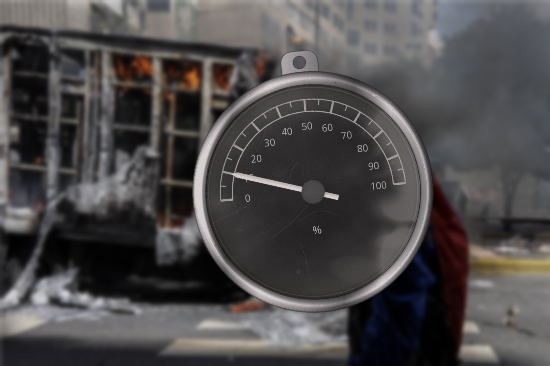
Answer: 10 %
